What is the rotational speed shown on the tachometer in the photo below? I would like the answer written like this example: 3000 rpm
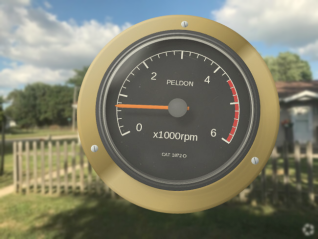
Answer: 700 rpm
